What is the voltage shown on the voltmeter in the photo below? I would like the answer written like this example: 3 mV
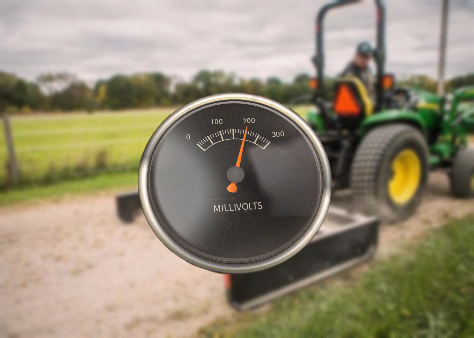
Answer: 200 mV
